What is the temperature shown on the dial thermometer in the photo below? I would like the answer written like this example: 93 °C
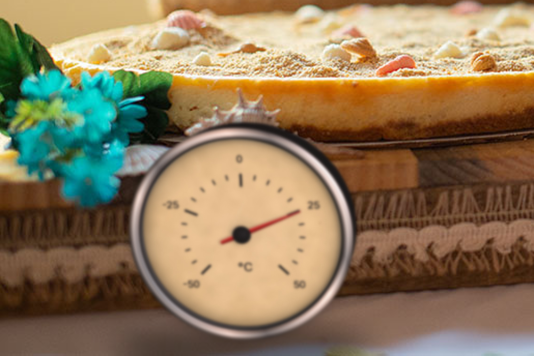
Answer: 25 °C
